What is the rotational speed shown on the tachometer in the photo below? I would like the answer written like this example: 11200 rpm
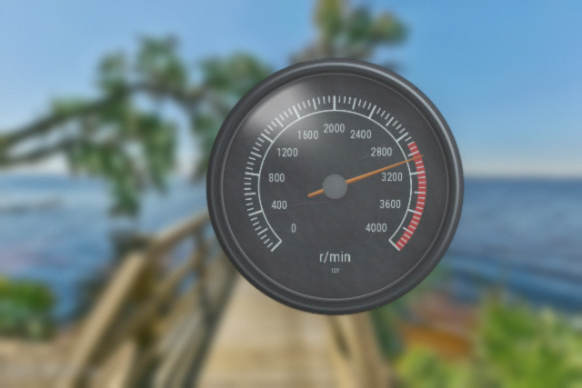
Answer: 3050 rpm
